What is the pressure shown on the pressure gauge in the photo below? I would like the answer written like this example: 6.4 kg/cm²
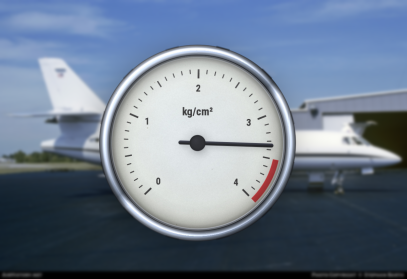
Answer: 3.35 kg/cm²
